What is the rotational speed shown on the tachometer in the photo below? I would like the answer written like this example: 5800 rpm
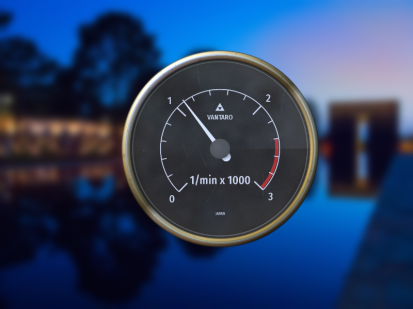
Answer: 1100 rpm
